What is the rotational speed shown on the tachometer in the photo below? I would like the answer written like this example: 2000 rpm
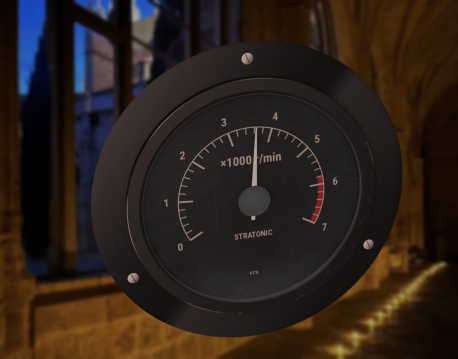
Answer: 3600 rpm
